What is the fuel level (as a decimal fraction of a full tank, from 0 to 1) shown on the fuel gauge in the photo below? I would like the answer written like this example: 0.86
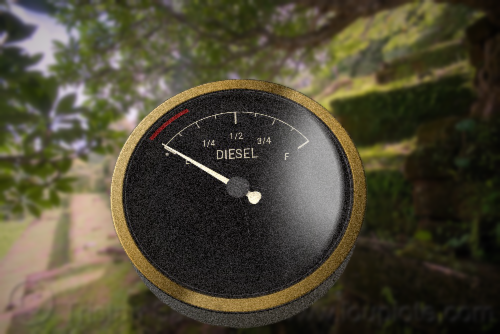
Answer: 0
